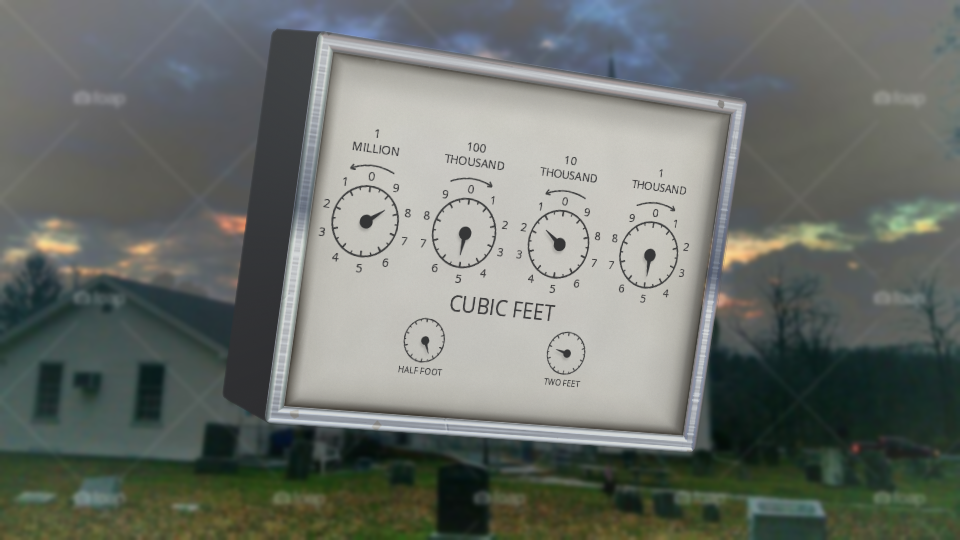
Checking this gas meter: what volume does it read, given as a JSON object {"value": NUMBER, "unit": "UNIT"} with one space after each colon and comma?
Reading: {"value": 851500, "unit": "ft³"}
